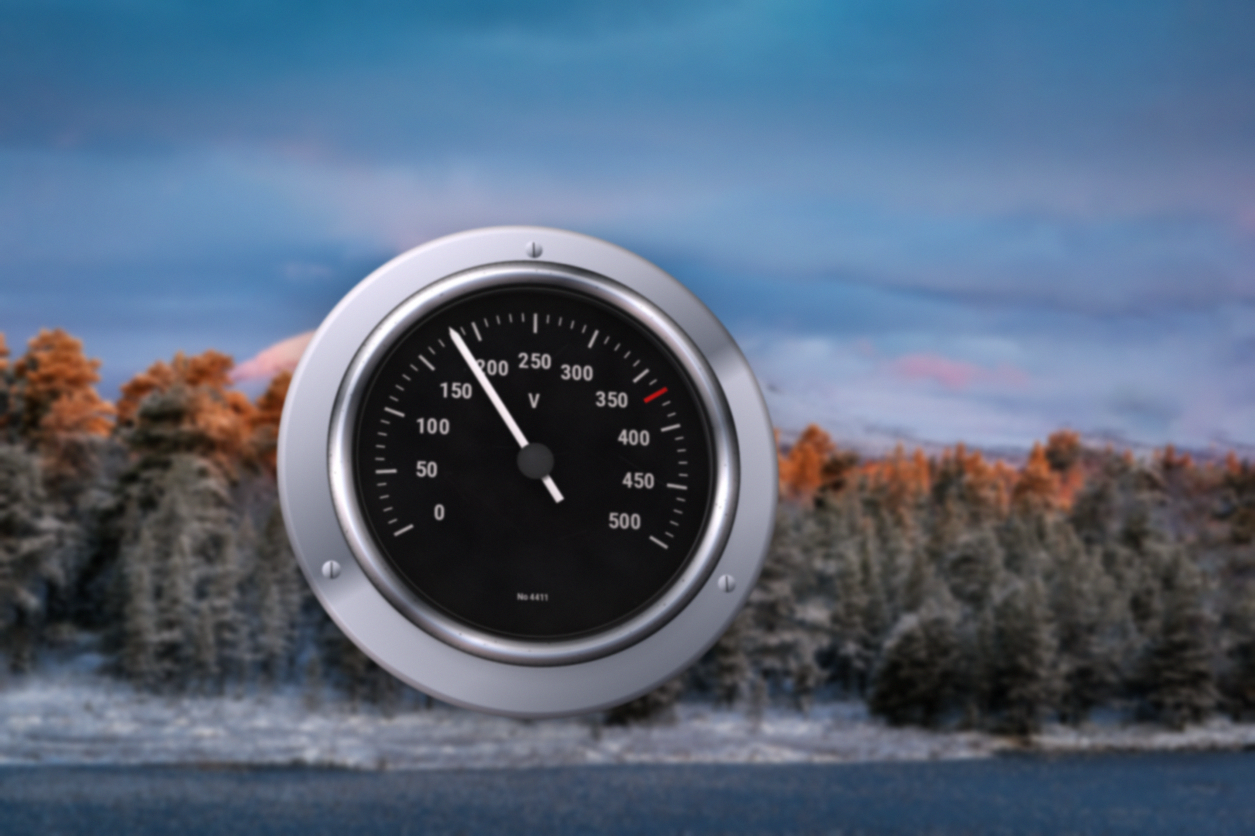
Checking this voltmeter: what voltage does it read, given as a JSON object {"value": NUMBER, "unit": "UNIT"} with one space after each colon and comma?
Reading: {"value": 180, "unit": "V"}
